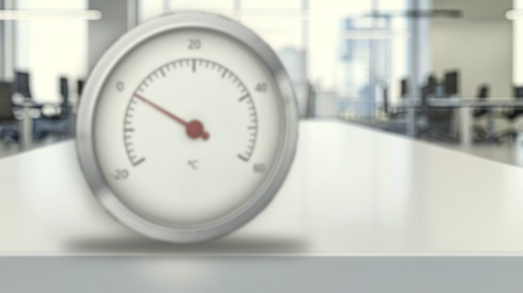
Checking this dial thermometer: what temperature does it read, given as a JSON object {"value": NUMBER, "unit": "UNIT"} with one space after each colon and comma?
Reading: {"value": 0, "unit": "°C"}
